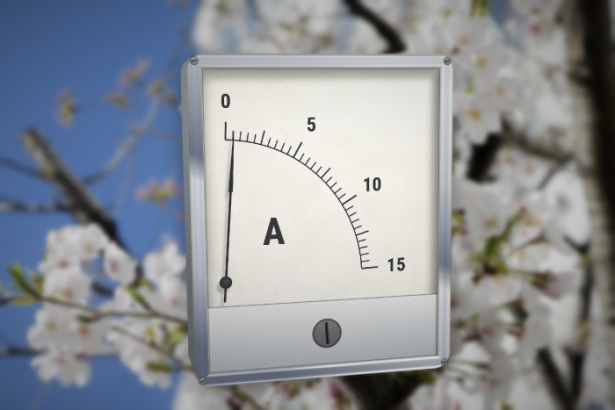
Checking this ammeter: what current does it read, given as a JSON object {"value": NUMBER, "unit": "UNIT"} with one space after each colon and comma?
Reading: {"value": 0.5, "unit": "A"}
